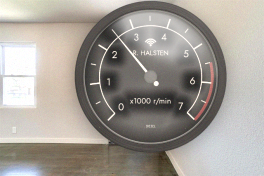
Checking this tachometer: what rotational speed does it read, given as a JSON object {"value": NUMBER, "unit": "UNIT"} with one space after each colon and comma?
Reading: {"value": 2500, "unit": "rpm"}
